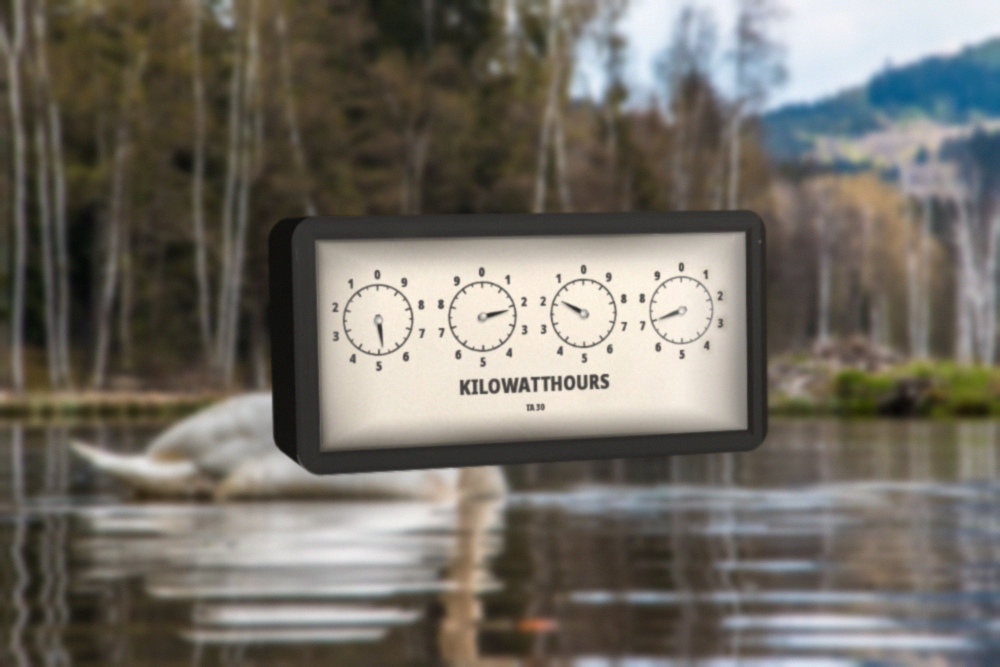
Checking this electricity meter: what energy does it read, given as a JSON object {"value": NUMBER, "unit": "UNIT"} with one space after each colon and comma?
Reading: {"value": 5217, "unit": "kWh"}
